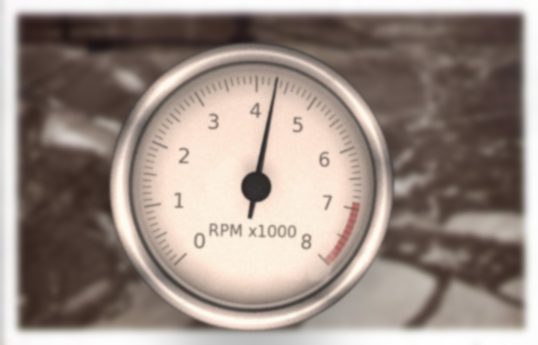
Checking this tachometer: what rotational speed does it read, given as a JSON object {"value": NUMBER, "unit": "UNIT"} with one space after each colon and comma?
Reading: {"value": 4300, "unit": "rpm"}
